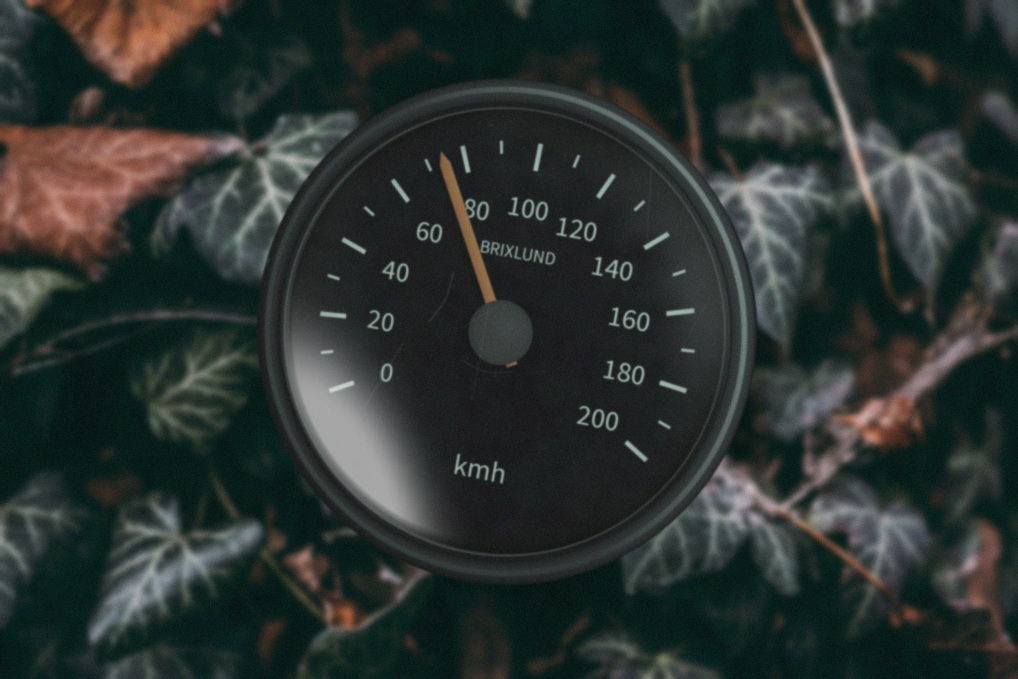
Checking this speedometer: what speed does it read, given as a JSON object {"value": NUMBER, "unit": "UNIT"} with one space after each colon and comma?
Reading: {"value": 75, "unit": "km/h"}
